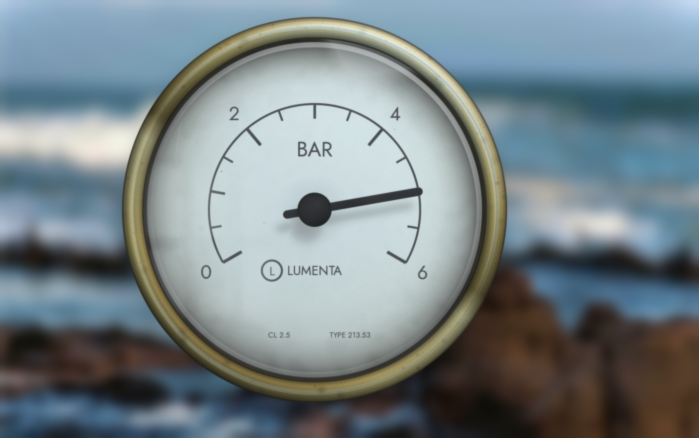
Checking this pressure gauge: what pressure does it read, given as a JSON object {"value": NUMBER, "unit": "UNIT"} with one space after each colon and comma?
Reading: {"value": 5, "unit": "bar"}
